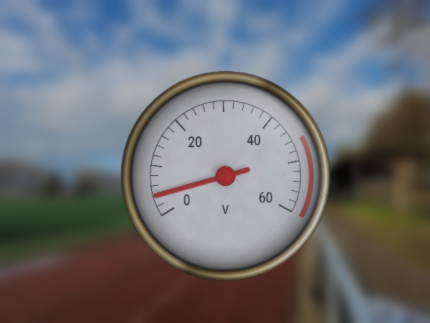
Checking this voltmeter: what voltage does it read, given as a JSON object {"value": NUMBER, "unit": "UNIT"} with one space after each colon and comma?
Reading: {"value": 4, "unit": "V"}
